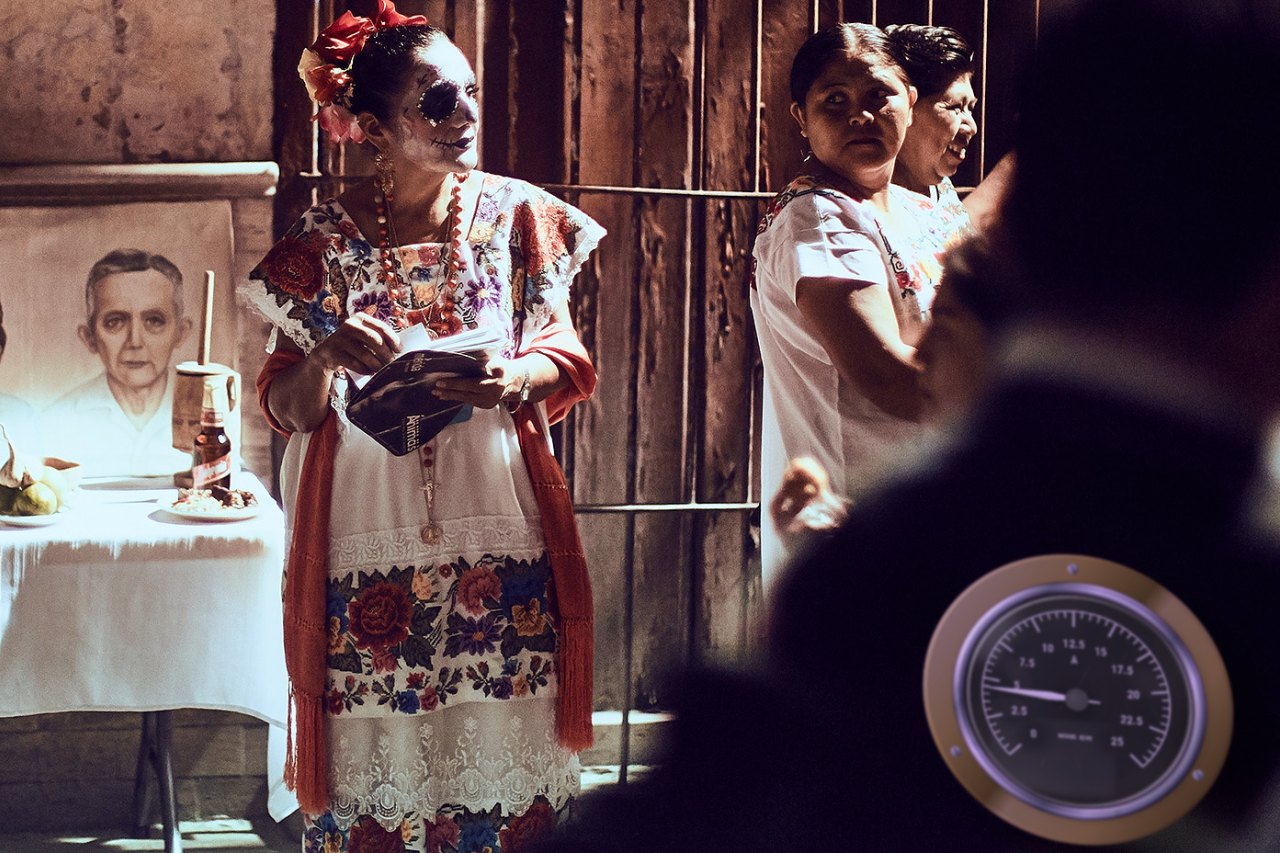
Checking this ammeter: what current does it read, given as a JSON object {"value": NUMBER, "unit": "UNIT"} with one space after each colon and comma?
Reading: {"value": 4.5, "unit": "A"}
